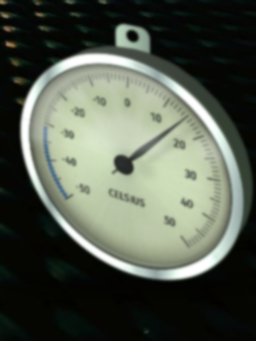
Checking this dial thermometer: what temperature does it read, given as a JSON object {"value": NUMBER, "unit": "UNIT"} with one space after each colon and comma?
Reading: {"value": 15, "unit": "°C"}
